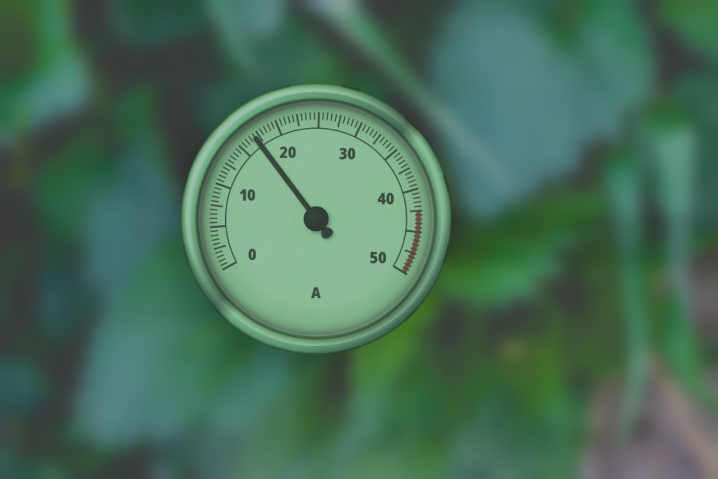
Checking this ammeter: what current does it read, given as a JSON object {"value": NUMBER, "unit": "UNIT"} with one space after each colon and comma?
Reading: {"value": 17, "unit": "A"}
